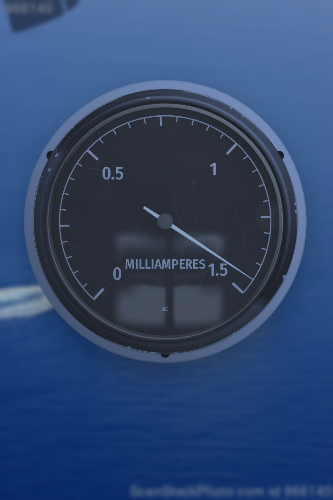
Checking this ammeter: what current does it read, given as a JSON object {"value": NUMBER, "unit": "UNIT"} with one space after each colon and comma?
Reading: {"value": 1.45, "unit": "mA"}
